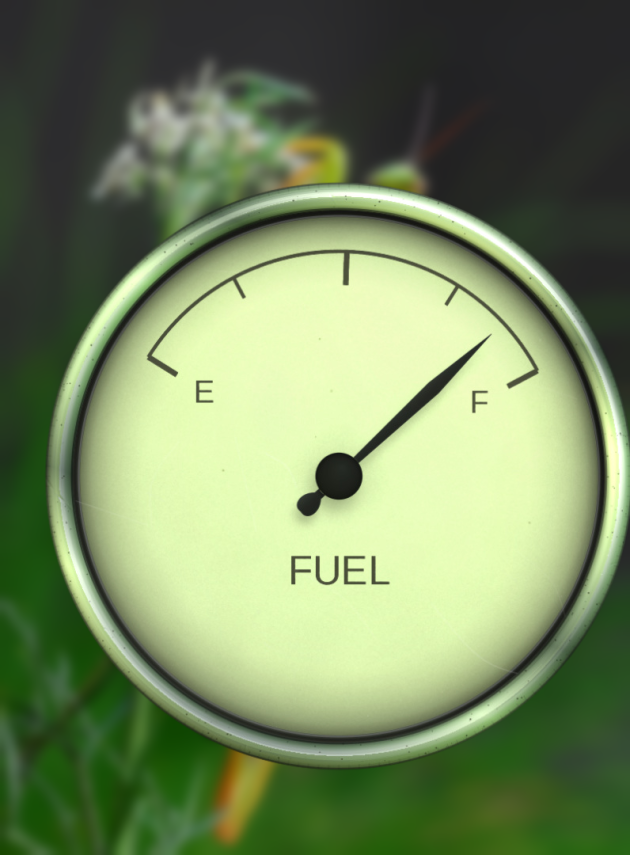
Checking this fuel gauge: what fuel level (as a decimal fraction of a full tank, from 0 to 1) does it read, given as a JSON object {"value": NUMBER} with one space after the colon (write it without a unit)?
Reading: {"value": 0.875}
